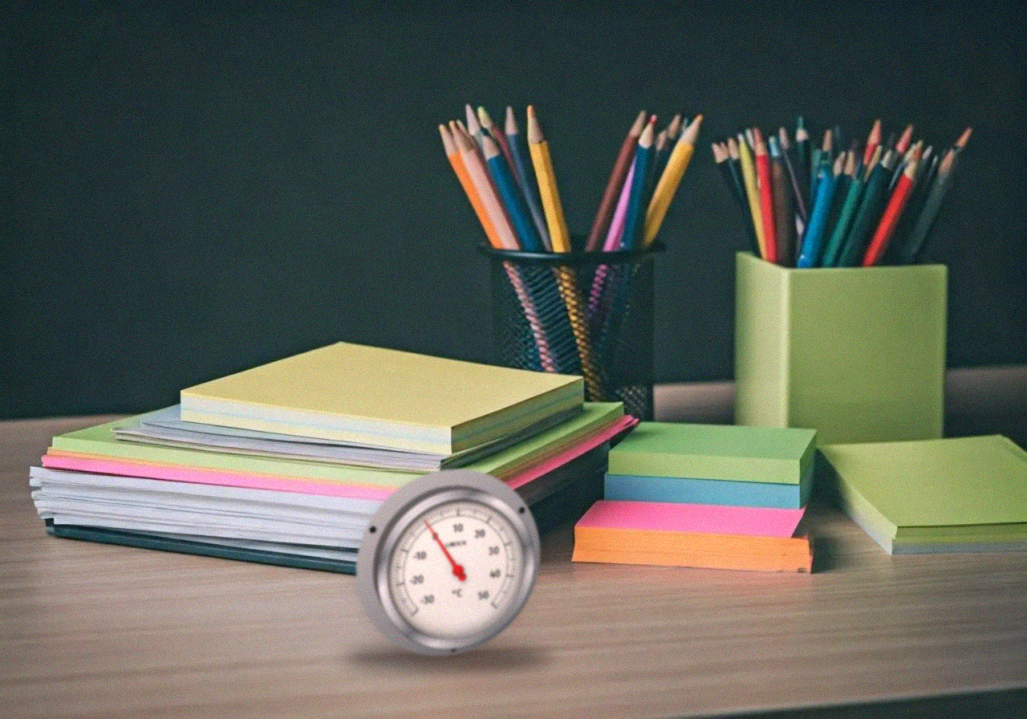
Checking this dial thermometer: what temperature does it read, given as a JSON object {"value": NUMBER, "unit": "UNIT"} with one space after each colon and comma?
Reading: {"value": 0, "unit": "°C"}
